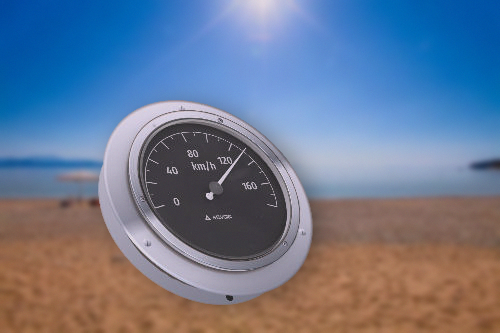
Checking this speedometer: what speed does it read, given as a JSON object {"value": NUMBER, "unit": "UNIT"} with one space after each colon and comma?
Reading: {"value": 130, "unit": "km/h"}
